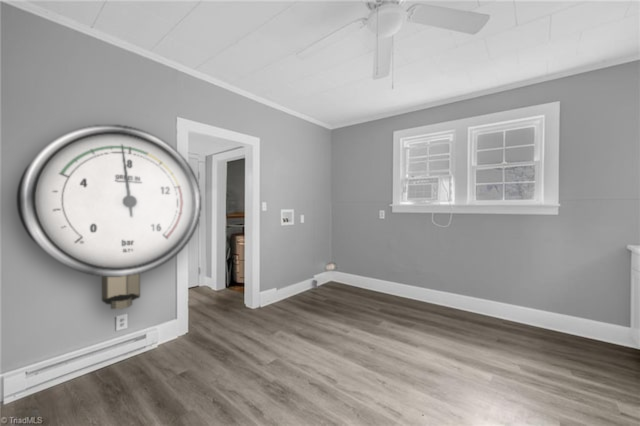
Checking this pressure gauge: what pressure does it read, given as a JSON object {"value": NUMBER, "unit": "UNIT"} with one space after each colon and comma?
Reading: {"value": 7.5, "unit": "bar"}
